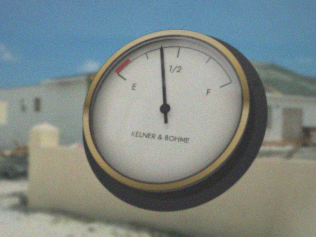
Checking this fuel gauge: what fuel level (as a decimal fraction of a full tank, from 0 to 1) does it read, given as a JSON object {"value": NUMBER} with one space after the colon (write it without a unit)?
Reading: {"value": 0.375}
